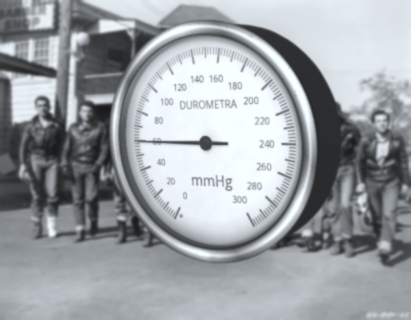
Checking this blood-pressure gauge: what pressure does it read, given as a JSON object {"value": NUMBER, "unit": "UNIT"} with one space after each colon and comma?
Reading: {"value": 60, "unit": "mmHg"}
